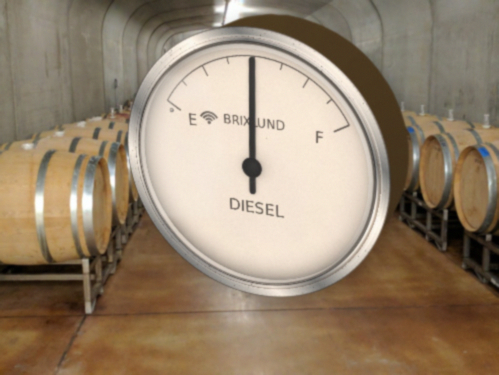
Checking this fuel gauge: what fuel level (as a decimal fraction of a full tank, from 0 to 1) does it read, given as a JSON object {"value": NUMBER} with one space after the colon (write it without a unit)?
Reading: {"value": 0.5}
